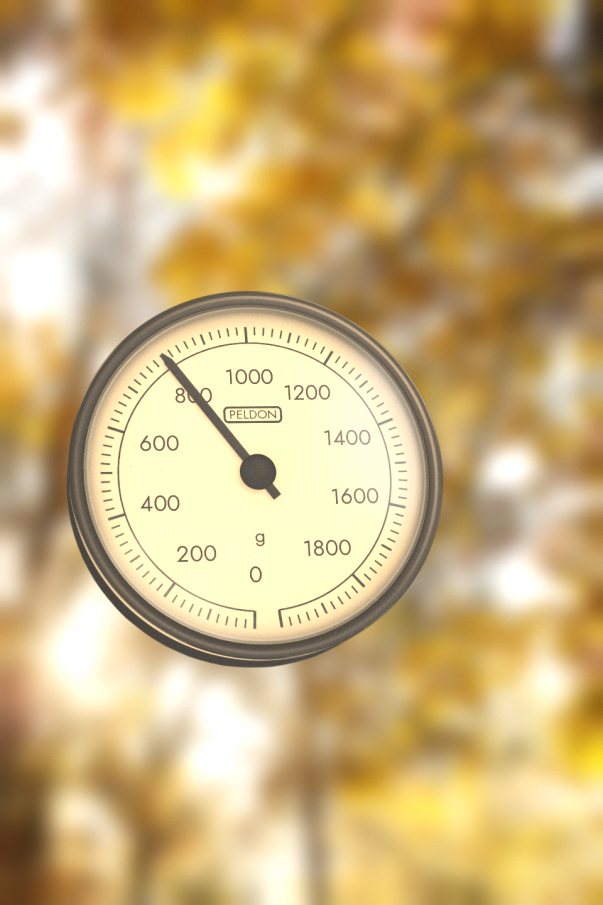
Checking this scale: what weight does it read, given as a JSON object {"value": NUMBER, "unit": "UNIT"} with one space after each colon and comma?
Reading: {"value": 800, "unit": "g"}
